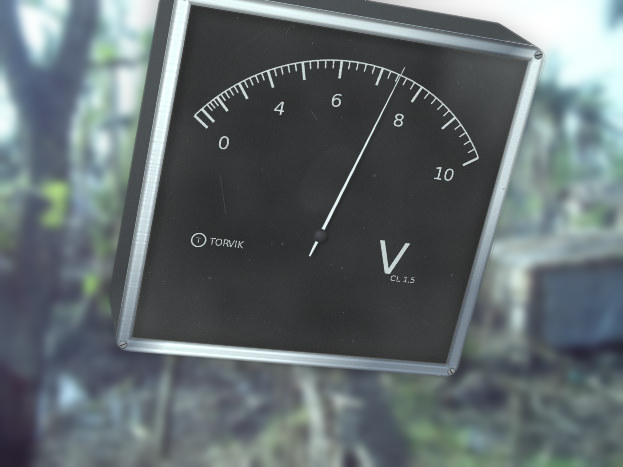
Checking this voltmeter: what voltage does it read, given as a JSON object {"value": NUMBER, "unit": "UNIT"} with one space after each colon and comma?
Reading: {"value": 7.4, "unit": "V"}
